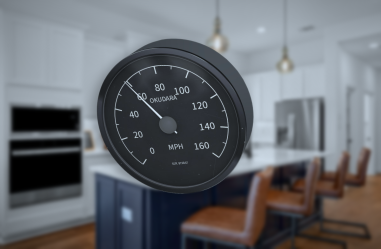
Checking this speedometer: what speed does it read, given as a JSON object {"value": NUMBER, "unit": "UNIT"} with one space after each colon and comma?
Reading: {"value": 60, "unit": "mph"}
